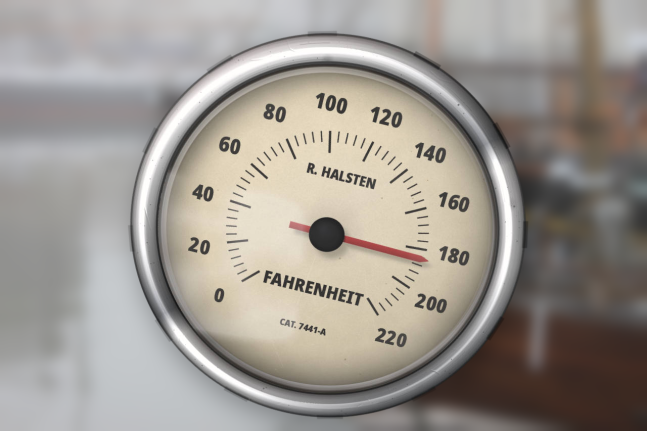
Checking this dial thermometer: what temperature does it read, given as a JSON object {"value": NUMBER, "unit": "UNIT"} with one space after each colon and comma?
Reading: {"value": 184, "unit": "°F"}
